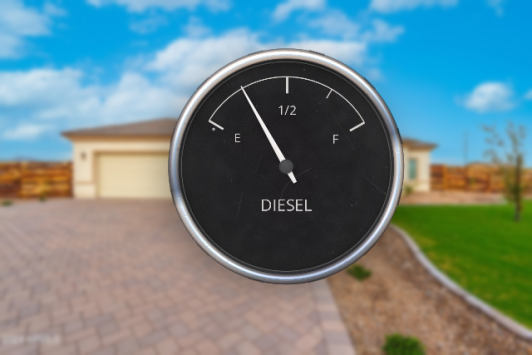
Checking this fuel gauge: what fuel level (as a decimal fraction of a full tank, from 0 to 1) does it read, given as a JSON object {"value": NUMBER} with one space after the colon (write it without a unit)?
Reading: {"value": 0.25}
